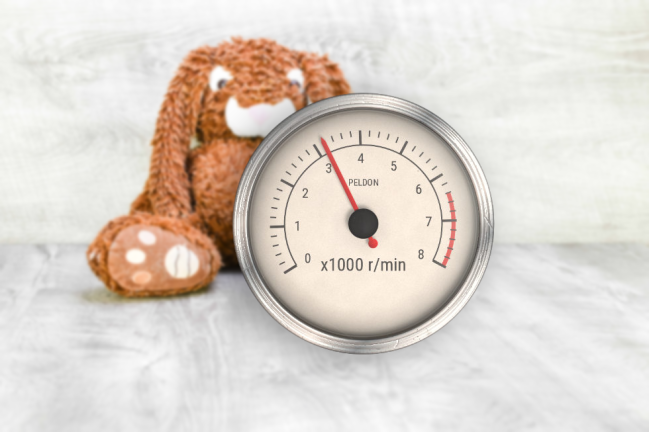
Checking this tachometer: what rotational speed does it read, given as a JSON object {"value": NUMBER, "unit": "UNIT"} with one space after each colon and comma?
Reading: {"value": 3200, "unit": "rpm"}
